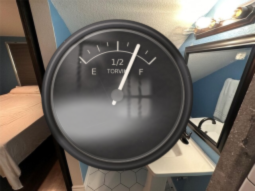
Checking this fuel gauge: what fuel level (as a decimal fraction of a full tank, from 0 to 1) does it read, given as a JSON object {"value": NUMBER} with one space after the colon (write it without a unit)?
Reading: {"value": 0.75}
